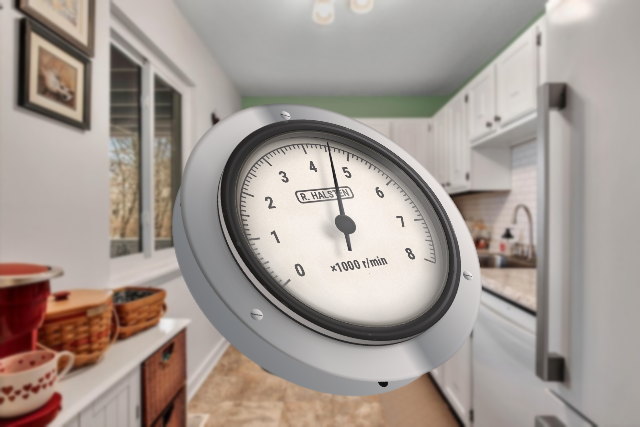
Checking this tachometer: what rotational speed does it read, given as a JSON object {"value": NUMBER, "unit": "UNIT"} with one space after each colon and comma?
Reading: {"value": 4500, "unit": "rpm"}
